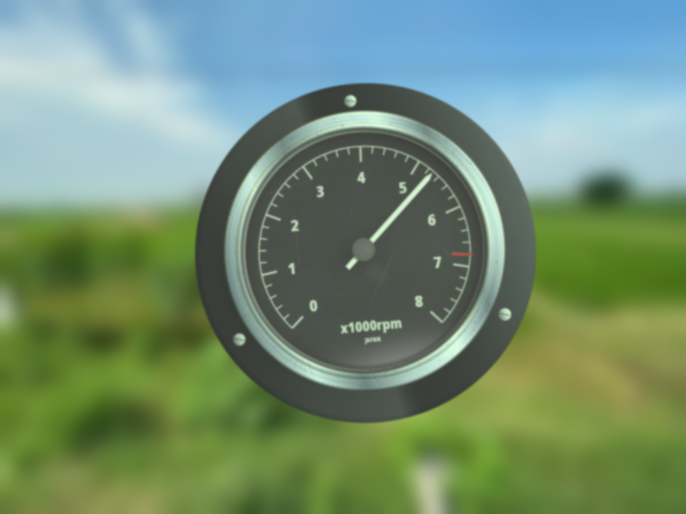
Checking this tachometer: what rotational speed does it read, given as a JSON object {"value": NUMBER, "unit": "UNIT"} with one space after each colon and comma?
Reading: {"value": 5300, "unit": "rpm"}
